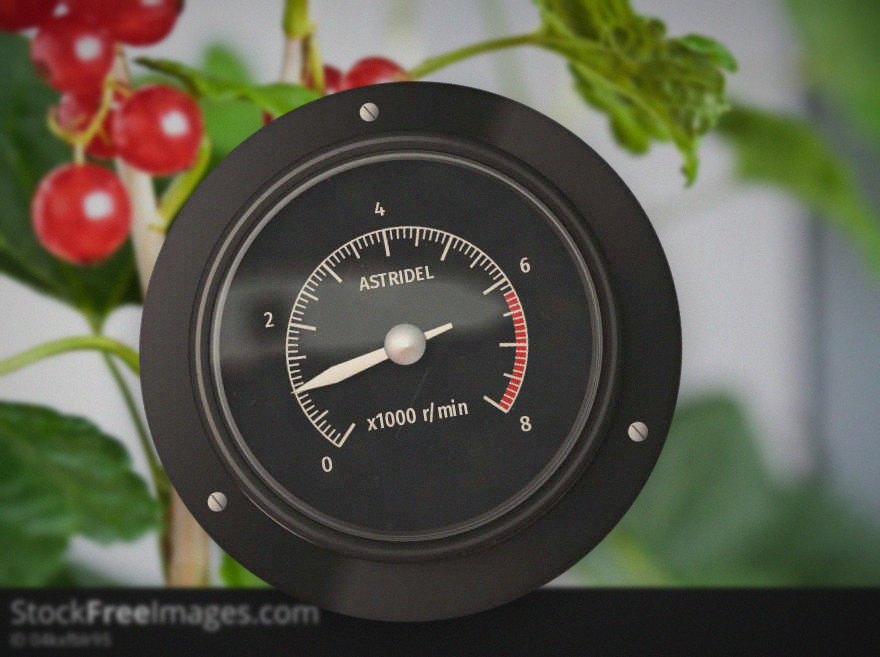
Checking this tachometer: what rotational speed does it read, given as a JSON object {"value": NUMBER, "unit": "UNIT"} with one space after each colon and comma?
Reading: {"value": 1000, "unit": "rpm"}
